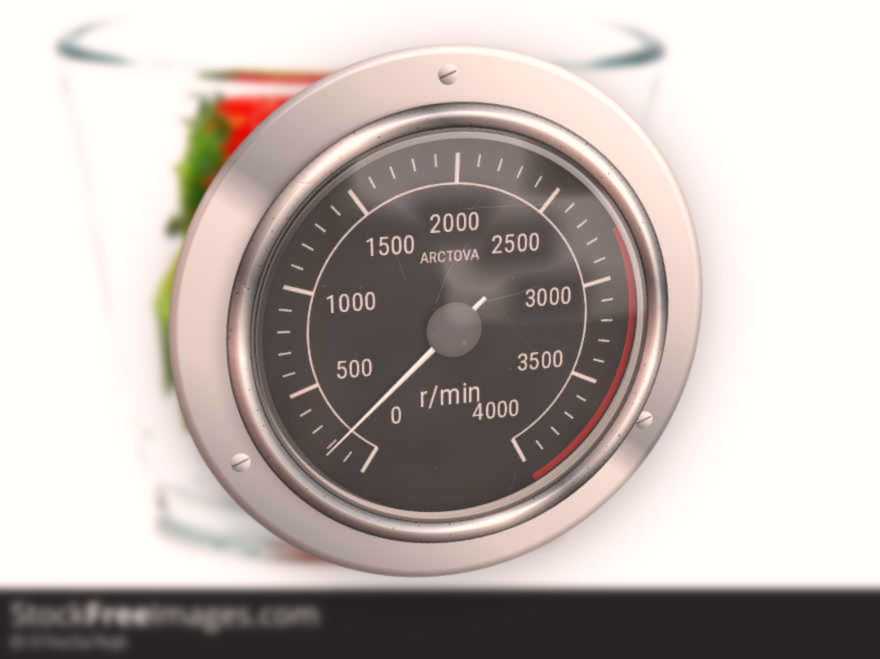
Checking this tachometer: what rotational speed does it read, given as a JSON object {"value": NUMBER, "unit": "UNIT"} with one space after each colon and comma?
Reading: {"value": 200, "unit": "rpm"}
